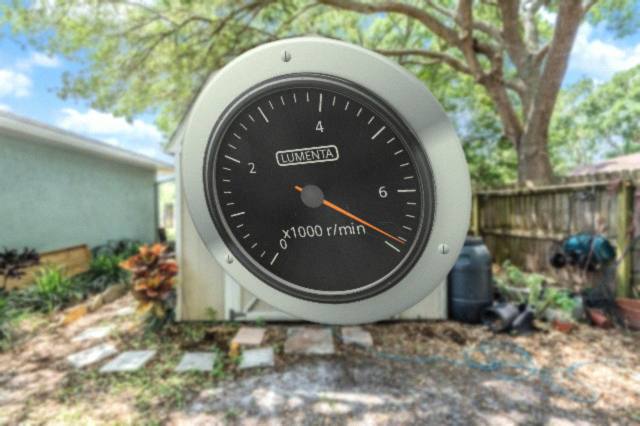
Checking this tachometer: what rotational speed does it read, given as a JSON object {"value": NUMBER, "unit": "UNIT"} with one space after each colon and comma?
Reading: {"value": 6800, "unit": "rpm"}
